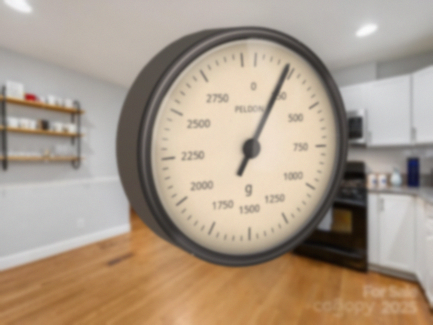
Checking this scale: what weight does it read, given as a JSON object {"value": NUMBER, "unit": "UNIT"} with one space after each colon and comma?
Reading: {"value": 200, "unit": "g"}
